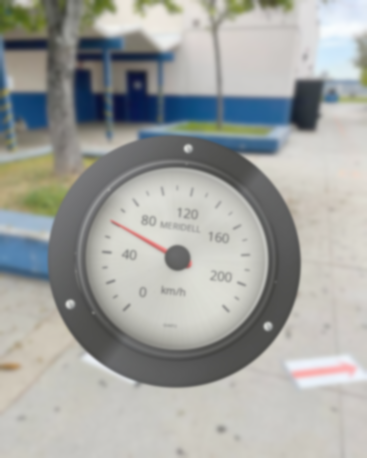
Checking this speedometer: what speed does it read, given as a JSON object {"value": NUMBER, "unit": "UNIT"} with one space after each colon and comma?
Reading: {"value": 60, "unit": "km/h"}
